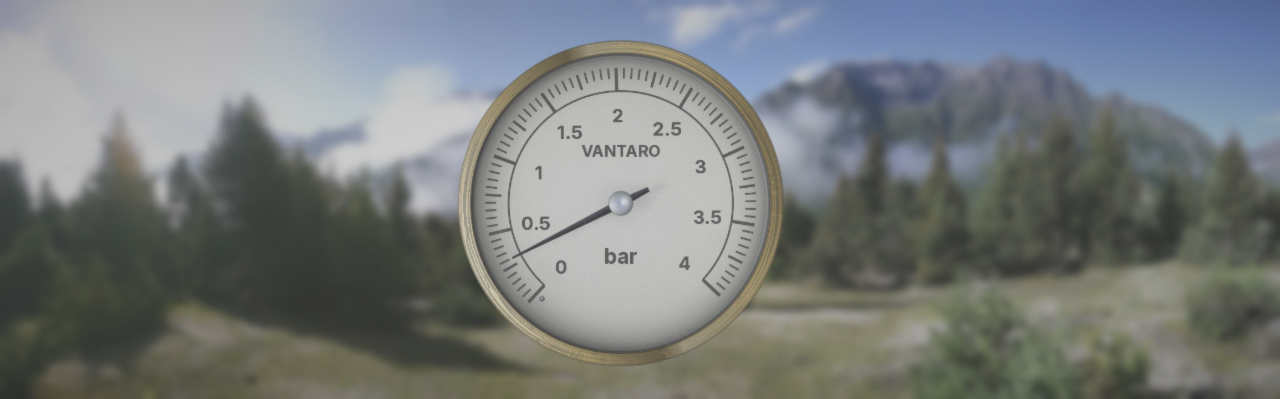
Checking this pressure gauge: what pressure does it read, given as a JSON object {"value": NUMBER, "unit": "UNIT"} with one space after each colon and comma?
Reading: {"value": 0.3, "unit": "bar"}
